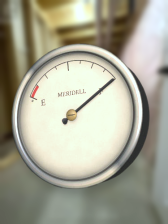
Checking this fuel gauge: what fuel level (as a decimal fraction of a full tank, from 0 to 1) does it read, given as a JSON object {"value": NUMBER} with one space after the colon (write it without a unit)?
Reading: {"value": 1}
